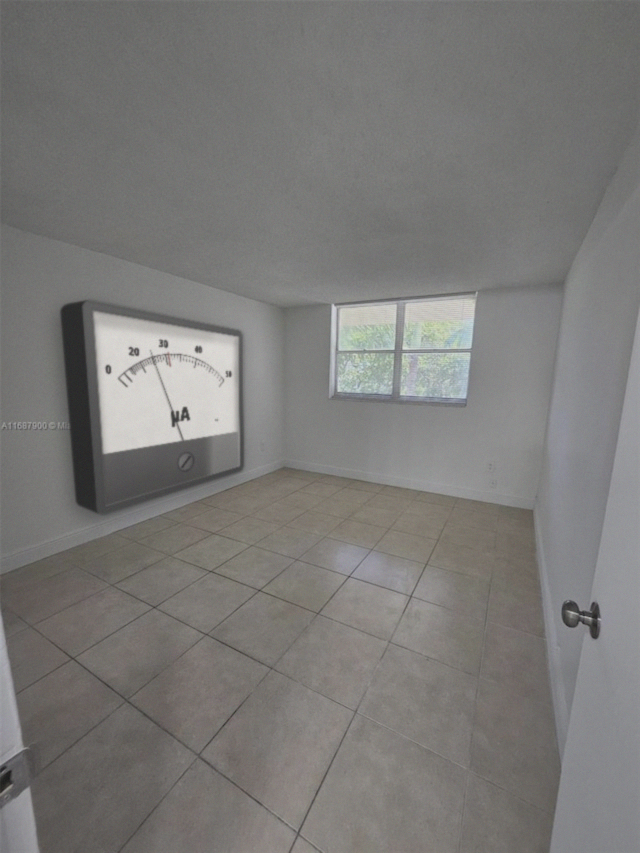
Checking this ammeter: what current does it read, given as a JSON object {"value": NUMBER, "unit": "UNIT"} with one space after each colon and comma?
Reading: {"value": 25, "unit": "µA"}
